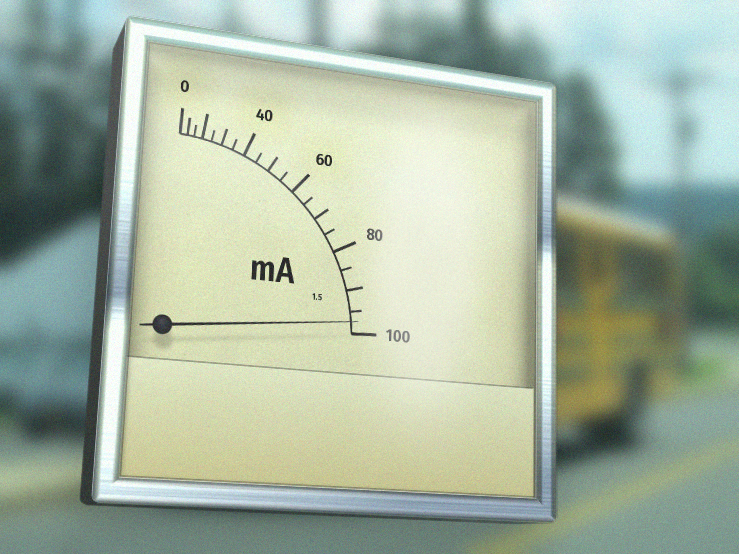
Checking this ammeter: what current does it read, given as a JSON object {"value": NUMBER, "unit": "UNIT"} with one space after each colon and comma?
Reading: {"value": 97.5, "unit": "mA"}
